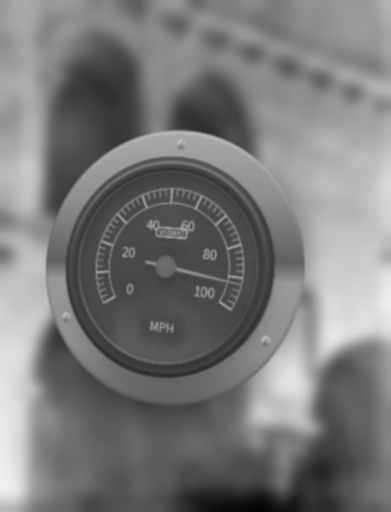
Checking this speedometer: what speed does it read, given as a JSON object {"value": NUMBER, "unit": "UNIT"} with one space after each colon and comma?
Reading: {"value": 92, "unit": "mph"}
